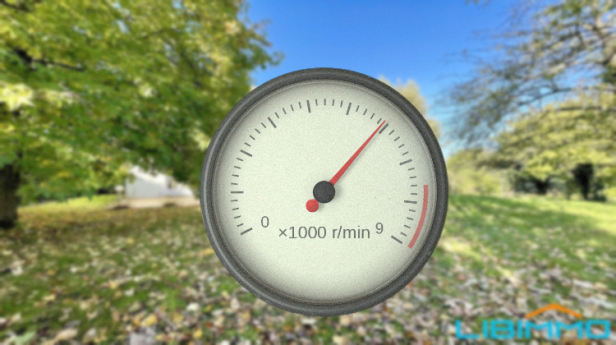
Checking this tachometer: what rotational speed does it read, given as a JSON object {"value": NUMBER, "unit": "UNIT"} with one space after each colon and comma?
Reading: {"value": 5900, "unit": "rpm"}
